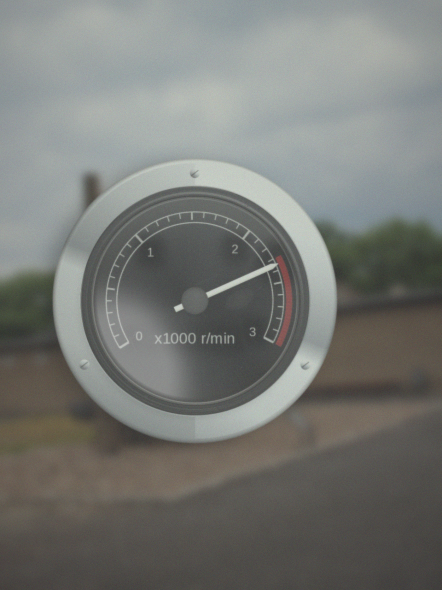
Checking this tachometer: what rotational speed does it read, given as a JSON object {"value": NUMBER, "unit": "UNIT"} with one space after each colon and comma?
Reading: {"value": 2350, "unit": "rpm"}
